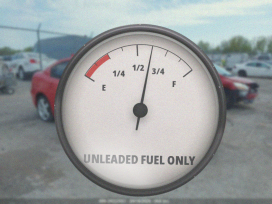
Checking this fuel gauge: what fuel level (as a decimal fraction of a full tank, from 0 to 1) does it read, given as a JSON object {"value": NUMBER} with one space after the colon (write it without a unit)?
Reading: {"value": 0.625}
